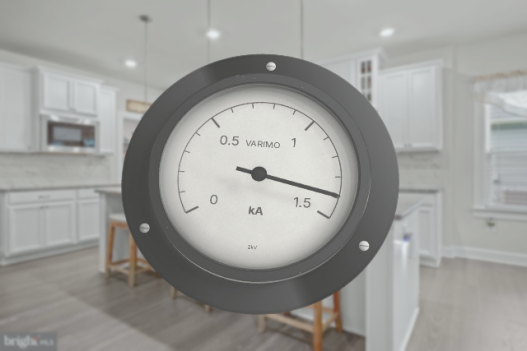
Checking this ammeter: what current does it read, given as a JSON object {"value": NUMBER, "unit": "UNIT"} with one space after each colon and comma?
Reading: {"value": 1.4, "unit": "kA"}
